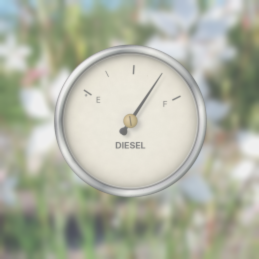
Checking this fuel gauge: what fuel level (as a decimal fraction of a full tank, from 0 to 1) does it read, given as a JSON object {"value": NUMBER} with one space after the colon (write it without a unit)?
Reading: {"value": 0.75}
